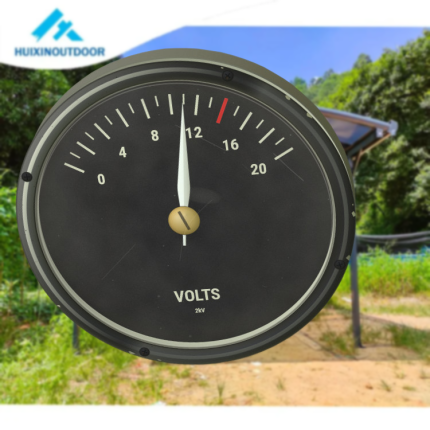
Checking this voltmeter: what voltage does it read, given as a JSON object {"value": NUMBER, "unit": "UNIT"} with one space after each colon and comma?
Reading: {"value": 11, "unit": "V"}
